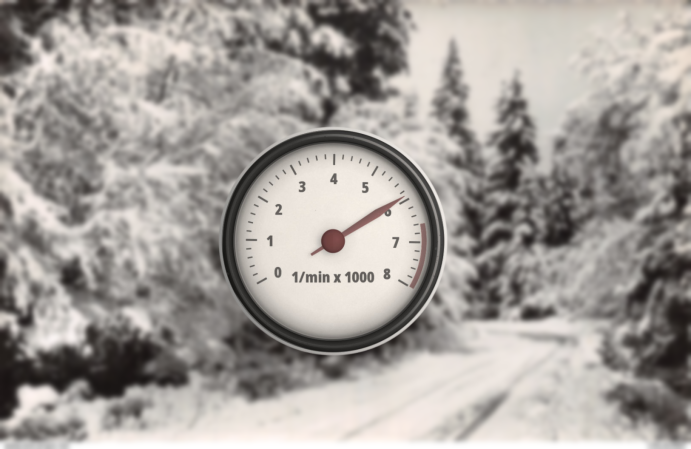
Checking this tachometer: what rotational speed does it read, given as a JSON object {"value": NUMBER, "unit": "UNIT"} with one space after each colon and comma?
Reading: {"value": 5900, "unit": "rpm"}
